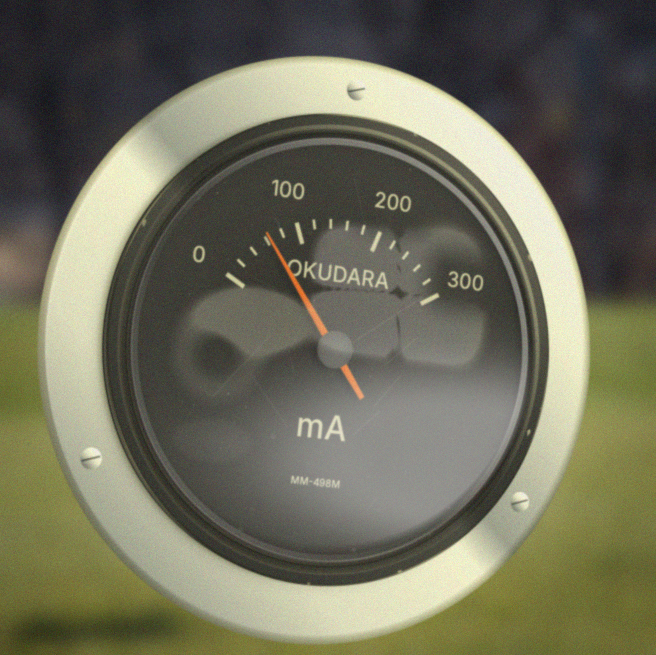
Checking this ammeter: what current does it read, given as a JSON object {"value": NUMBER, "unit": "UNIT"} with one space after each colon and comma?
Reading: {"value": 60, "unit": "mA"}
